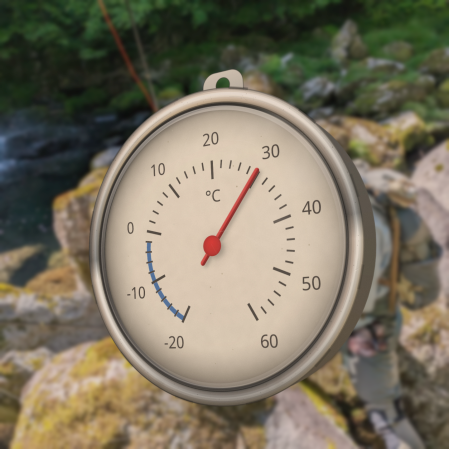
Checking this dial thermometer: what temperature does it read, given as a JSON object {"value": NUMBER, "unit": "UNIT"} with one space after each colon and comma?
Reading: {"value": 30, "unit": "°C"}
